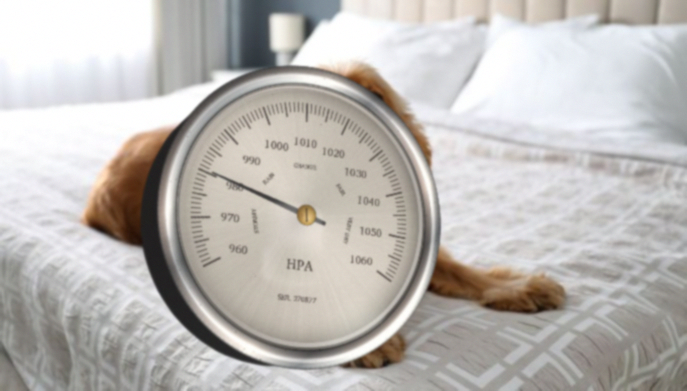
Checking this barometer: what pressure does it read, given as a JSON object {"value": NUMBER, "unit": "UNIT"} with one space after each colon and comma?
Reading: {"value": 980, "unit": "hPa"}
